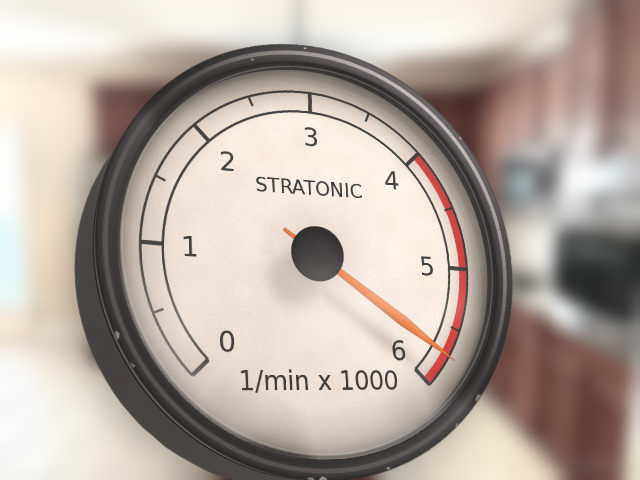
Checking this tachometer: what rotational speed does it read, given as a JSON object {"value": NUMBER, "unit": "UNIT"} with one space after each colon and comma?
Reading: {"value": 5750, "unit": "rpm"}
